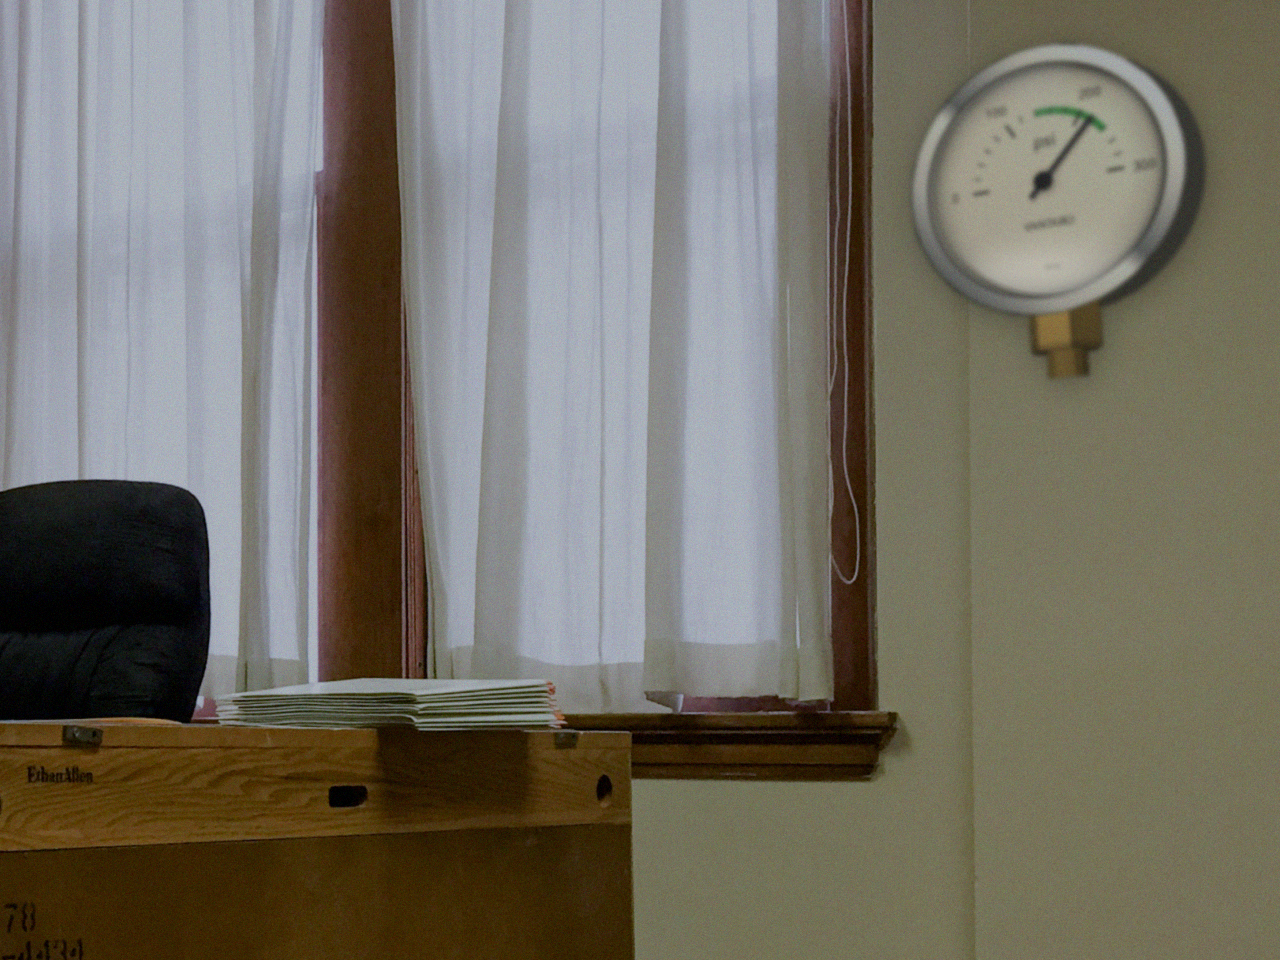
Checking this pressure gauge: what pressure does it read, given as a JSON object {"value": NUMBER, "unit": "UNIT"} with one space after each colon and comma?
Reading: {"value": 220, "unit": "psi"}
